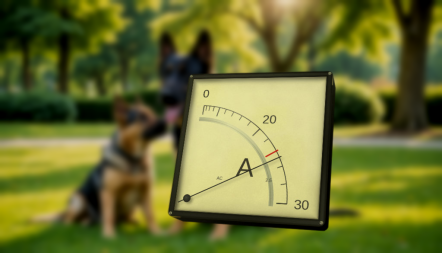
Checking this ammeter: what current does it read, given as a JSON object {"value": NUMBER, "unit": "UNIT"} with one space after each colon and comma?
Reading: {"value": 25, "unit": "A"}
